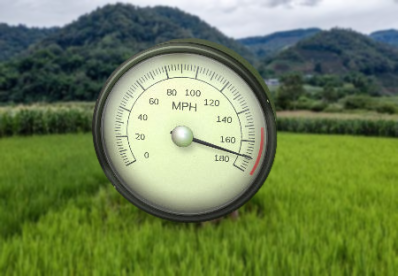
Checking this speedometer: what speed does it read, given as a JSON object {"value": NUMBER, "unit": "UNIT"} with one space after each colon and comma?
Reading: {"value": 170, "unit": "mph"}
